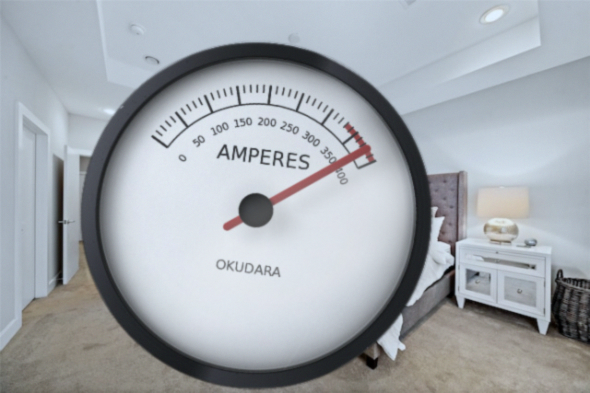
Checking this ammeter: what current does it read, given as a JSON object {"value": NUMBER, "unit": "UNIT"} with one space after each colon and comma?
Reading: {"value": 380, "unit": "A"}
